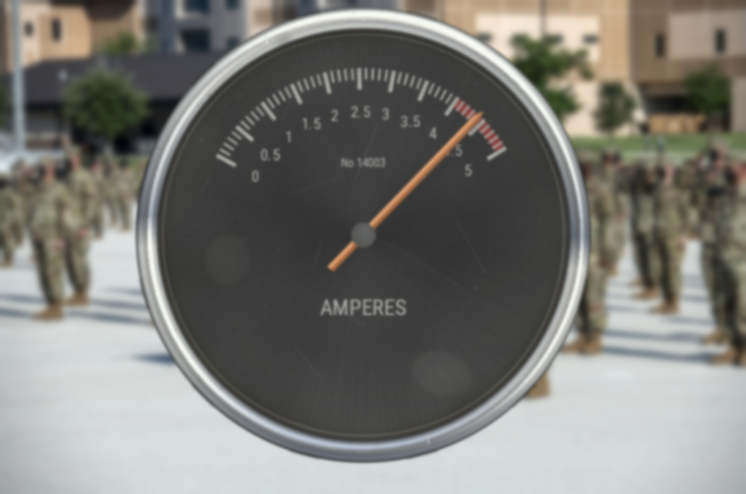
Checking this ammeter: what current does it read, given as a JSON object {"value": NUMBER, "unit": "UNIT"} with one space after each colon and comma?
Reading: {"value": 4.4, "unit": "A"}
